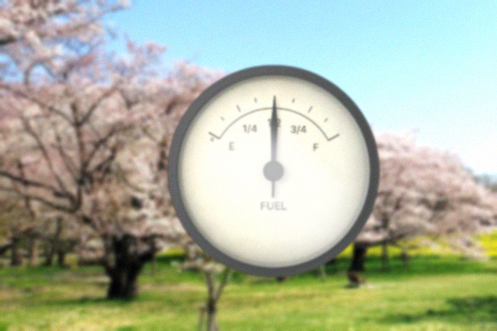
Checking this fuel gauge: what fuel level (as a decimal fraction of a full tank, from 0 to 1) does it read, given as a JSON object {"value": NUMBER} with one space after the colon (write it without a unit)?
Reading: {"value": 0.5}
